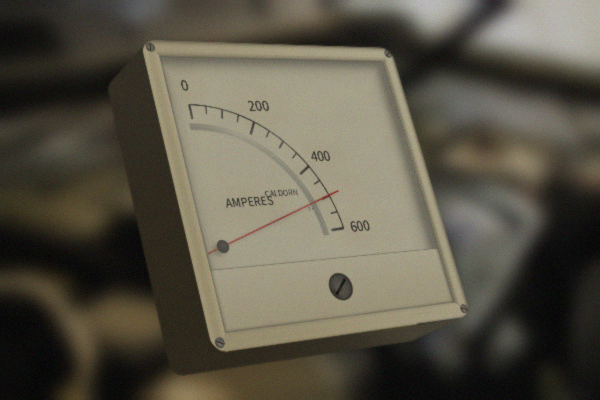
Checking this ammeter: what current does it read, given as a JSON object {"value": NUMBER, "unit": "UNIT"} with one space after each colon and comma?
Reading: {"value": 500, "unit": "A"}
